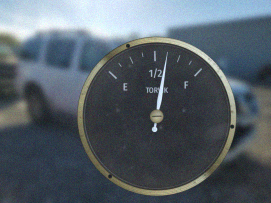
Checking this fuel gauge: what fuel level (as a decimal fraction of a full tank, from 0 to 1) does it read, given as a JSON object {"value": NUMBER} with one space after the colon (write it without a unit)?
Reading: {"value": 0.625}
